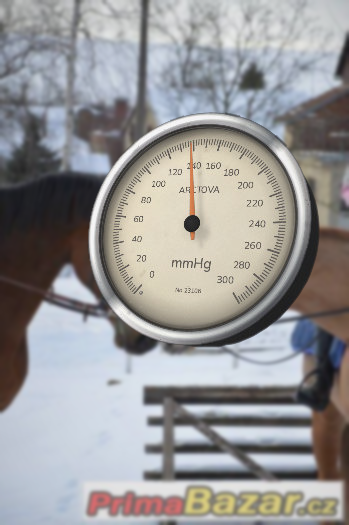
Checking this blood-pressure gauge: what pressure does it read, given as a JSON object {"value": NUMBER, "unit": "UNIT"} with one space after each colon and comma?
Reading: {"value": 140, "unit": "mmHg"}
